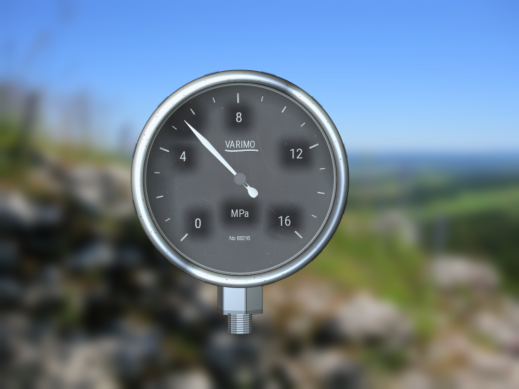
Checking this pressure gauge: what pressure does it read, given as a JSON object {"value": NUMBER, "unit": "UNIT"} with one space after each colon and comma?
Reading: {"value": 5.5, "unit": "MPa"}
